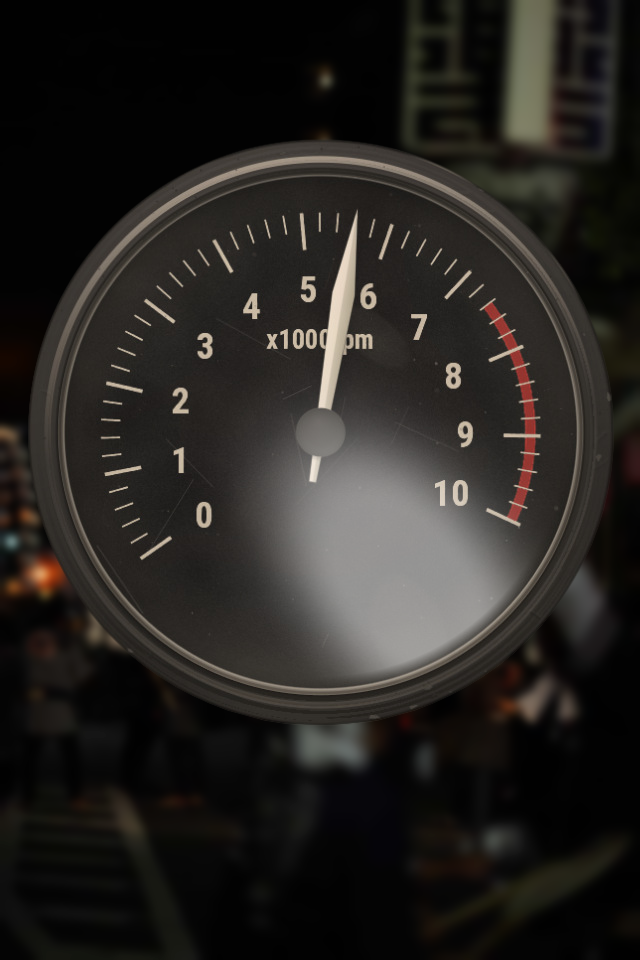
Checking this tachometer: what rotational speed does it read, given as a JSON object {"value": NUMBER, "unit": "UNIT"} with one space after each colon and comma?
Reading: {"value": 5600, "unit": "rpm"}
